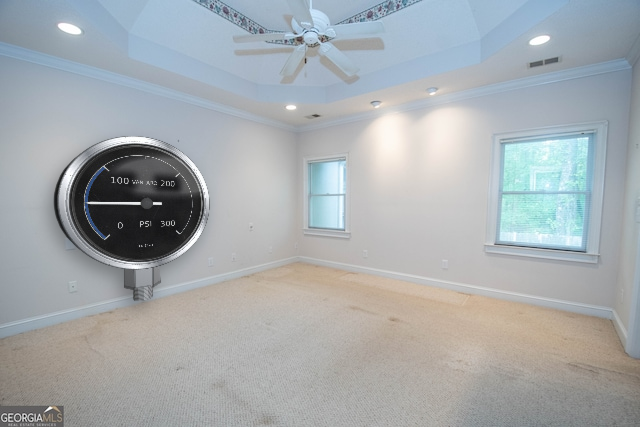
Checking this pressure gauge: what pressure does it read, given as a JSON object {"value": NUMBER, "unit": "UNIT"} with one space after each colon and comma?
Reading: {"value": 50, "unit": "psi"}
